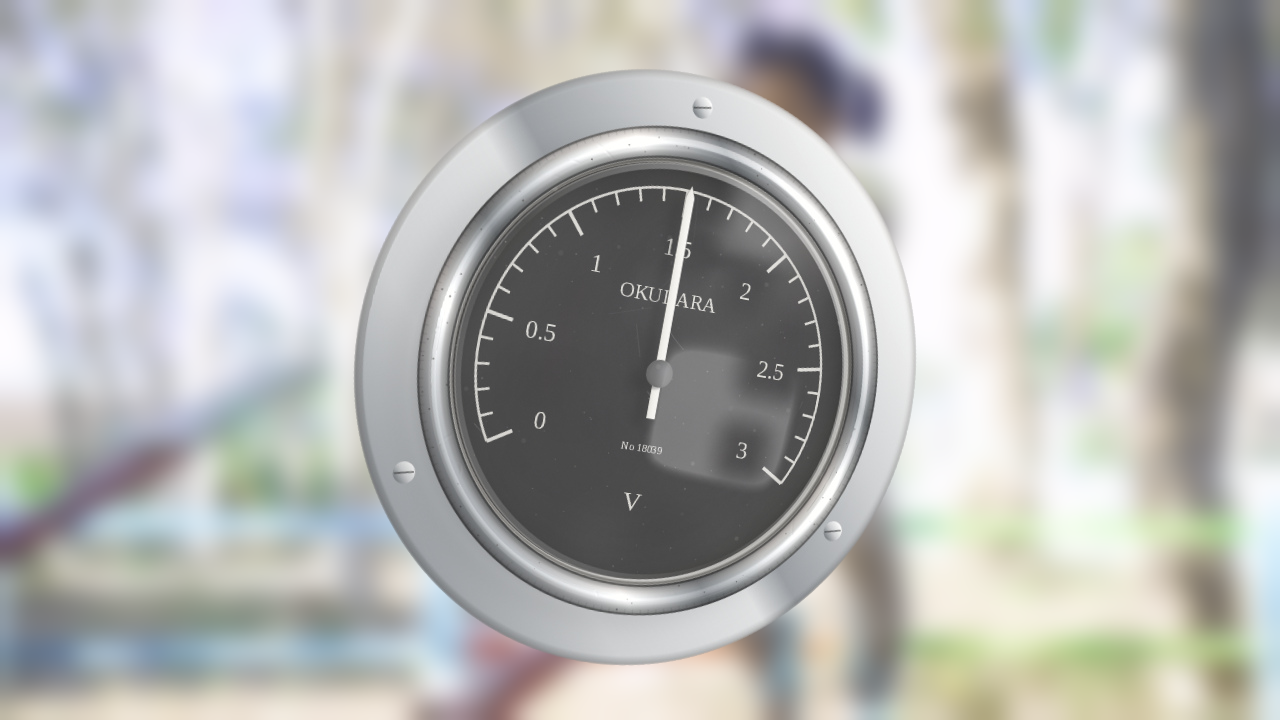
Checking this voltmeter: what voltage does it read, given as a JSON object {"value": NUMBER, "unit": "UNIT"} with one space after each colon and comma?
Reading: {"value": 1.5, "unit": "V"}
